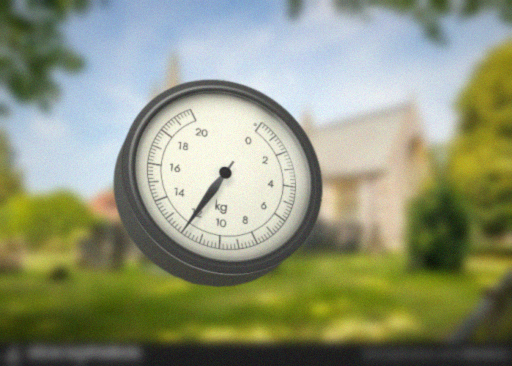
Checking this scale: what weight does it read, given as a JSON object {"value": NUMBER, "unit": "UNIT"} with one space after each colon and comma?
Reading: {"value": 12, "unit": "kg"}
